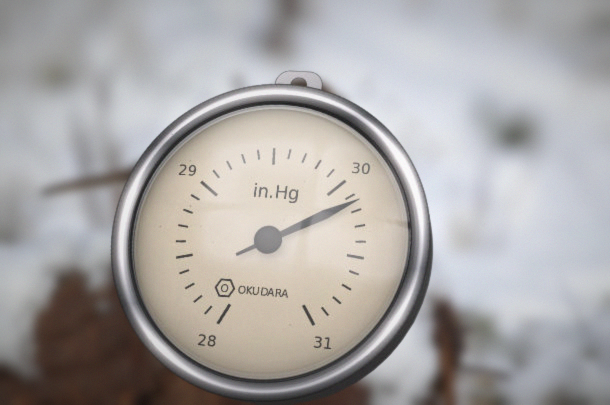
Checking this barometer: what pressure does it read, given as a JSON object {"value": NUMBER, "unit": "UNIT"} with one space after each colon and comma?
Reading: {"value": 30.15, "unit": "inHg"}
